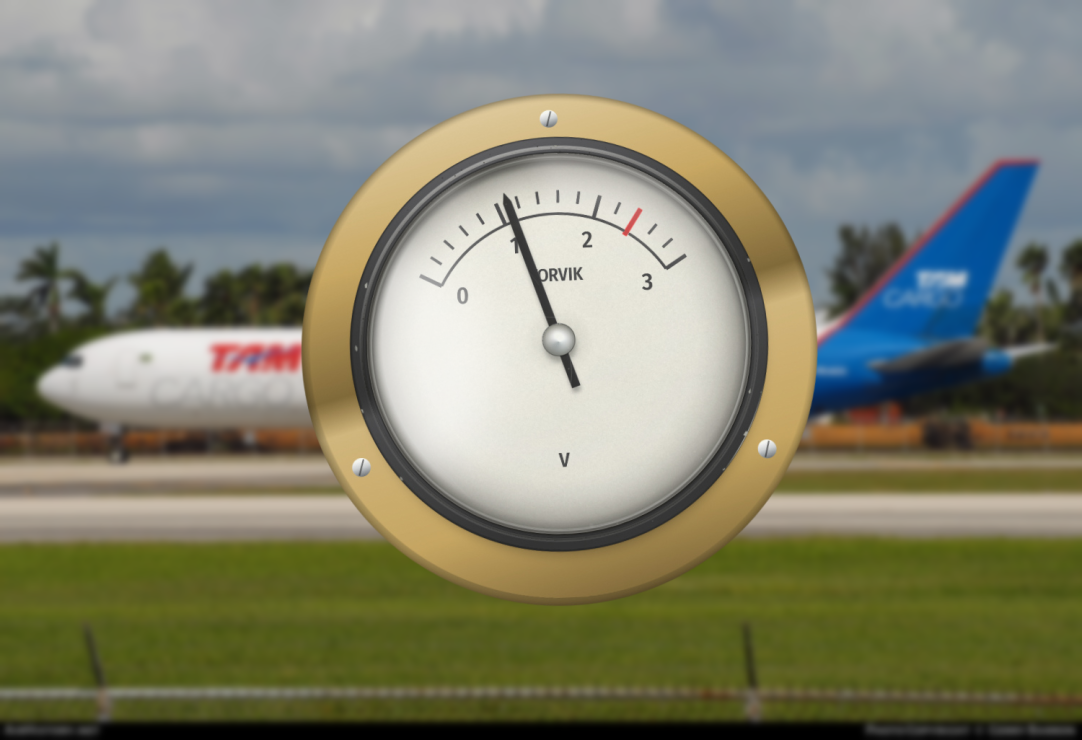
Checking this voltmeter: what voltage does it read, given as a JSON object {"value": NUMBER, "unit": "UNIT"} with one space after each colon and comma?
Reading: {"value": 1.1, "unit": "V"}
